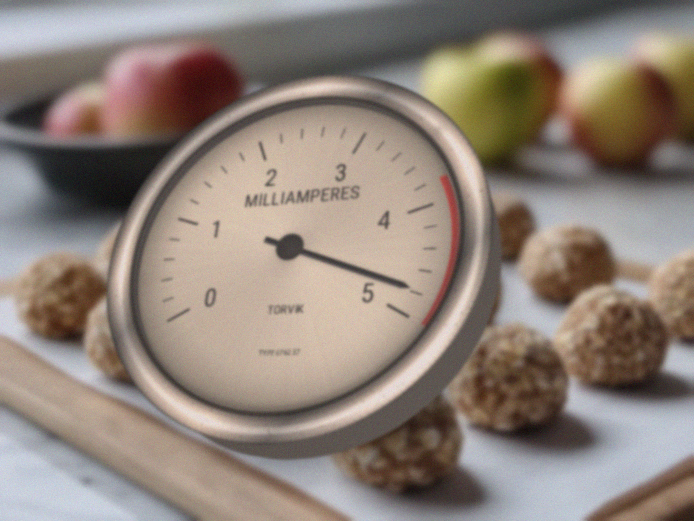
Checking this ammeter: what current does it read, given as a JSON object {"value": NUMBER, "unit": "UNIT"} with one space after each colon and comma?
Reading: {"value": 4.8, "unit": "mA"}
